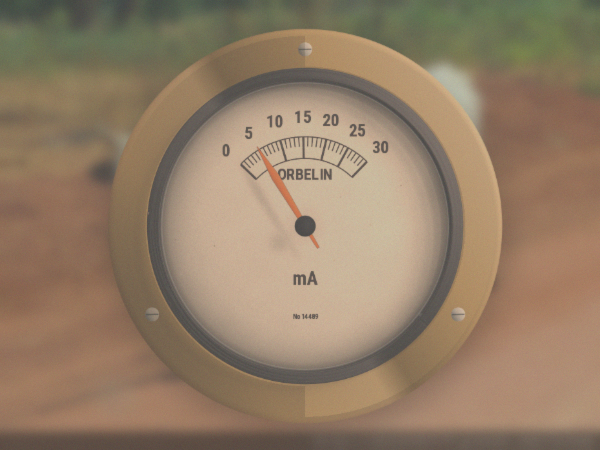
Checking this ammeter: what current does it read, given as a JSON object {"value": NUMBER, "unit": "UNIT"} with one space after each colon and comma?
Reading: {"value": 5, "unit": "mA"}
